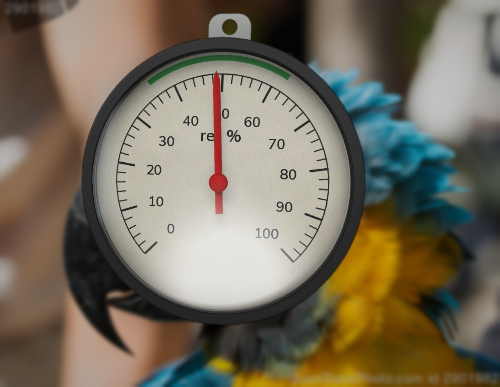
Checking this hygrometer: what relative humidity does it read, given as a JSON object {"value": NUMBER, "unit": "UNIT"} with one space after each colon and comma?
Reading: {"value": 49, "unit": "%"}
